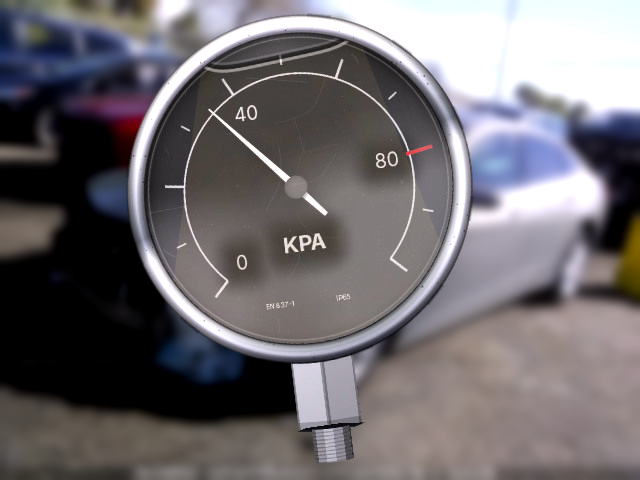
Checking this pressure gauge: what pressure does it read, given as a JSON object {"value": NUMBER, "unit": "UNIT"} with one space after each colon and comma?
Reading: {"value": 35, "unit": "kPa"}
